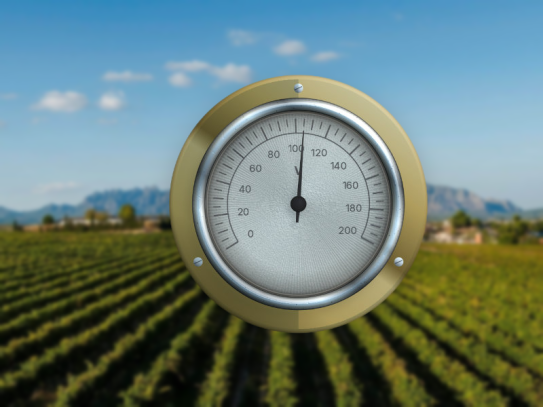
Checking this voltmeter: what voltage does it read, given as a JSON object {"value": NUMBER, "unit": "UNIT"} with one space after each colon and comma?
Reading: {"value": 105, "unit": "V"}
